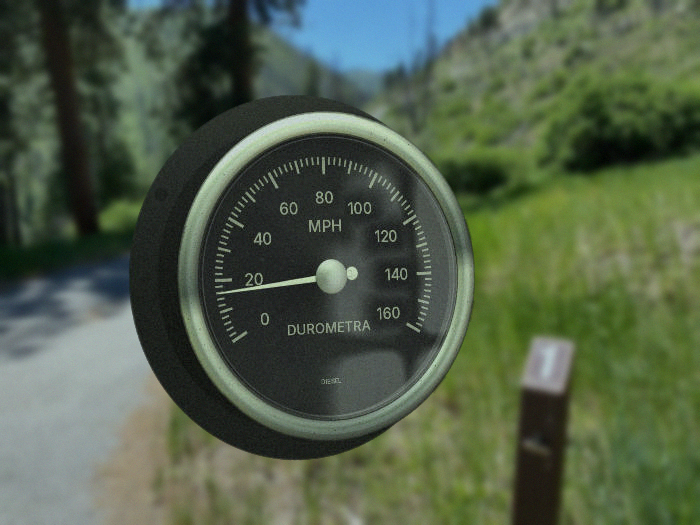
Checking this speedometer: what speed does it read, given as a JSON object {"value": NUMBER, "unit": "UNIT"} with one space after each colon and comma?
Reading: {"value": 16, "unit": "mph"}
